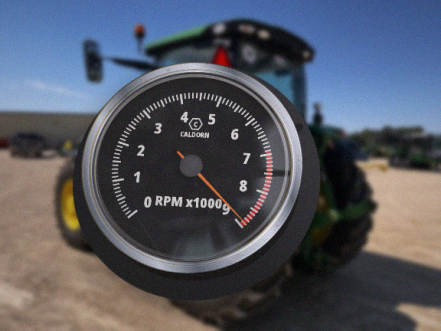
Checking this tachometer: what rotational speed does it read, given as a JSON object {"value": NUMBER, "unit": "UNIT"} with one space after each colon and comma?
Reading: {"value": 8900, "unit": "rpm"}
